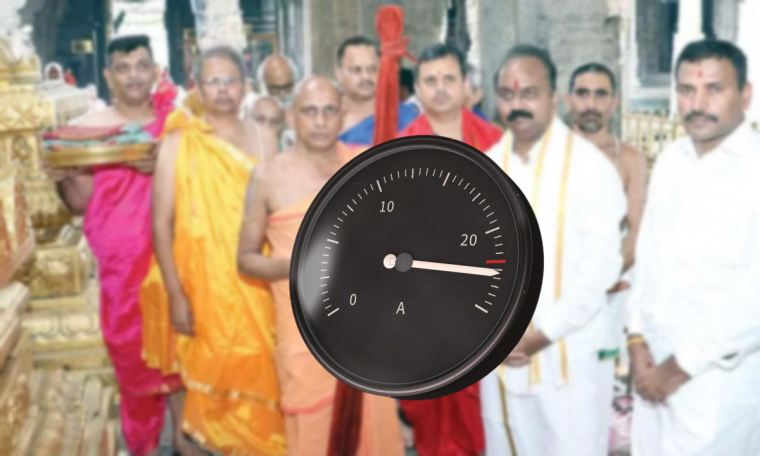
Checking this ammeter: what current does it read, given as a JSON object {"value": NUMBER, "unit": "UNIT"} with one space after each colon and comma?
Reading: {"value": 22.75, "unit": "A"}
